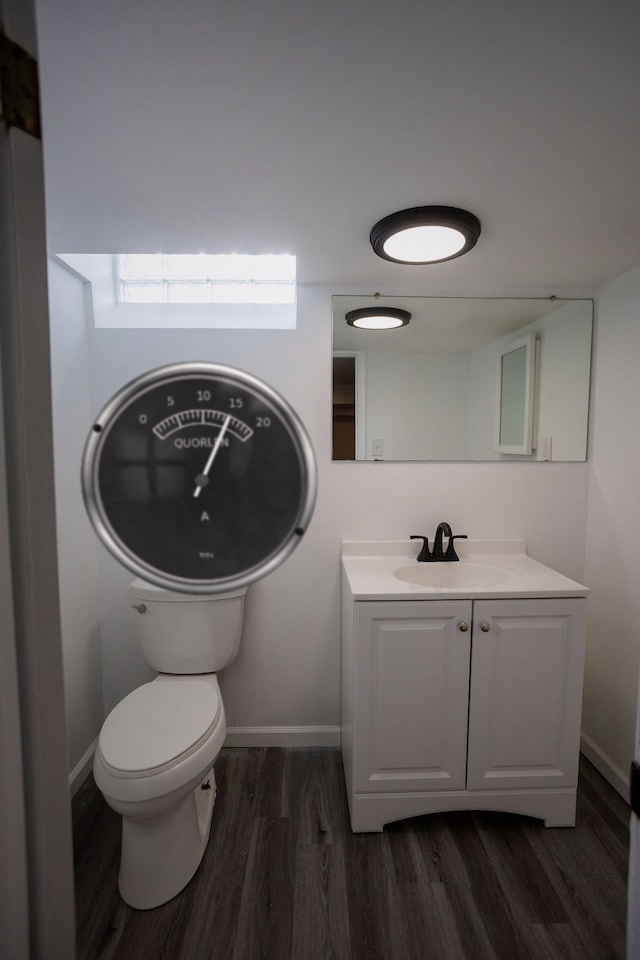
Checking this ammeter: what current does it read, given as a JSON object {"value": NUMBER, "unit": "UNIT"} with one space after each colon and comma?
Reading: {"value": 15, "unit": "A"}
